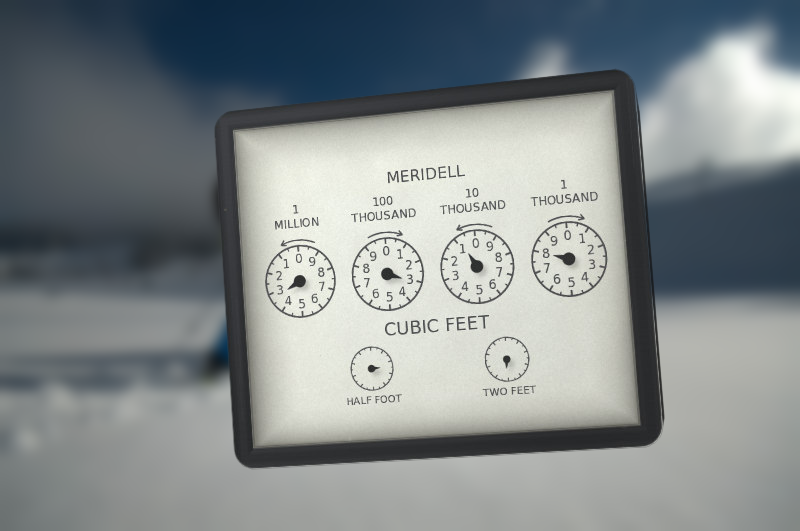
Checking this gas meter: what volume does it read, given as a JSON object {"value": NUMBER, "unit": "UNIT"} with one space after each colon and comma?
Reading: {"value": 330800, "unit": "ft³"}
